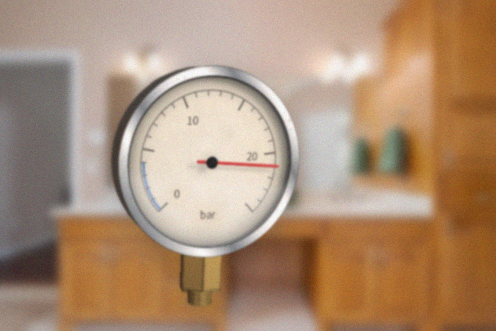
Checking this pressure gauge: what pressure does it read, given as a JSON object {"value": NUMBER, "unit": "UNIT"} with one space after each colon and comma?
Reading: {"value": 21, "unit": "bar"}
